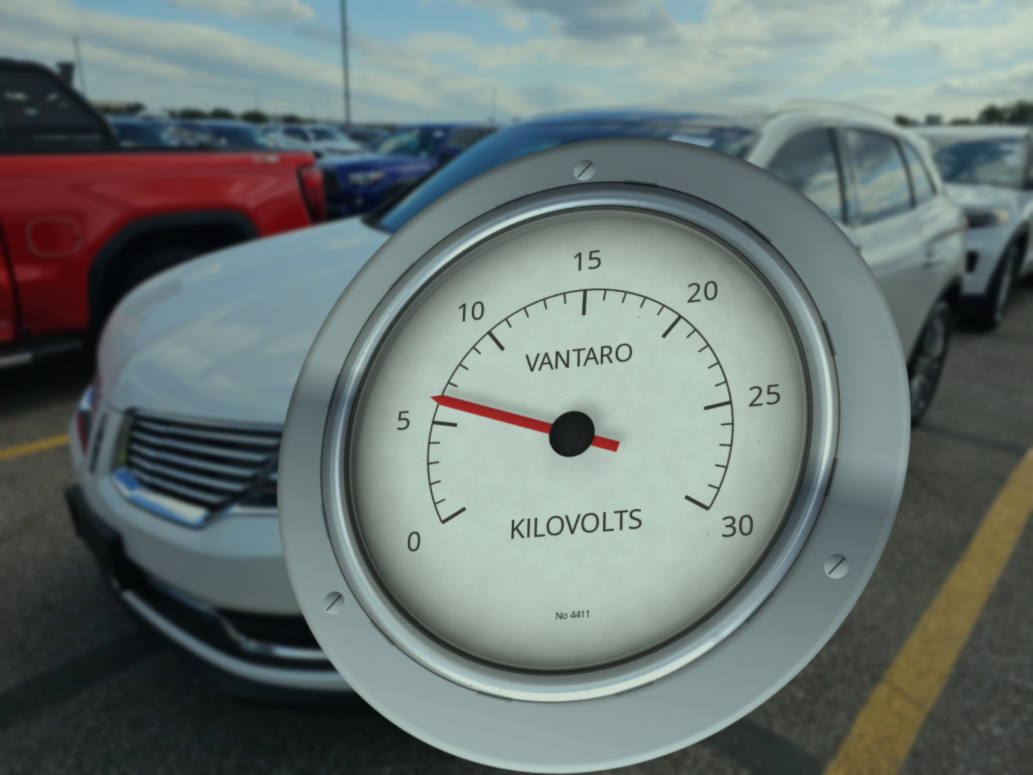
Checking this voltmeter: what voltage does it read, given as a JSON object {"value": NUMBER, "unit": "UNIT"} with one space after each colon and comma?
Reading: {"value": 6, "unit": "kV"}
